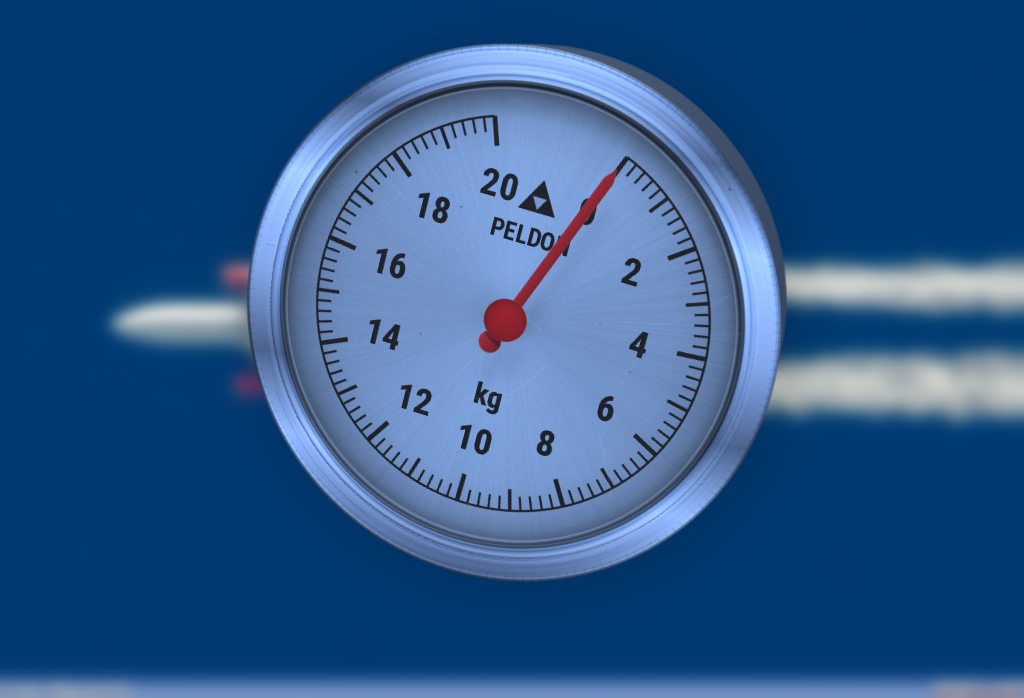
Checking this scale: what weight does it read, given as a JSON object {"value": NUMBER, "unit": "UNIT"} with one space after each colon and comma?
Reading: {"value": 0, "unit": "kg"}
